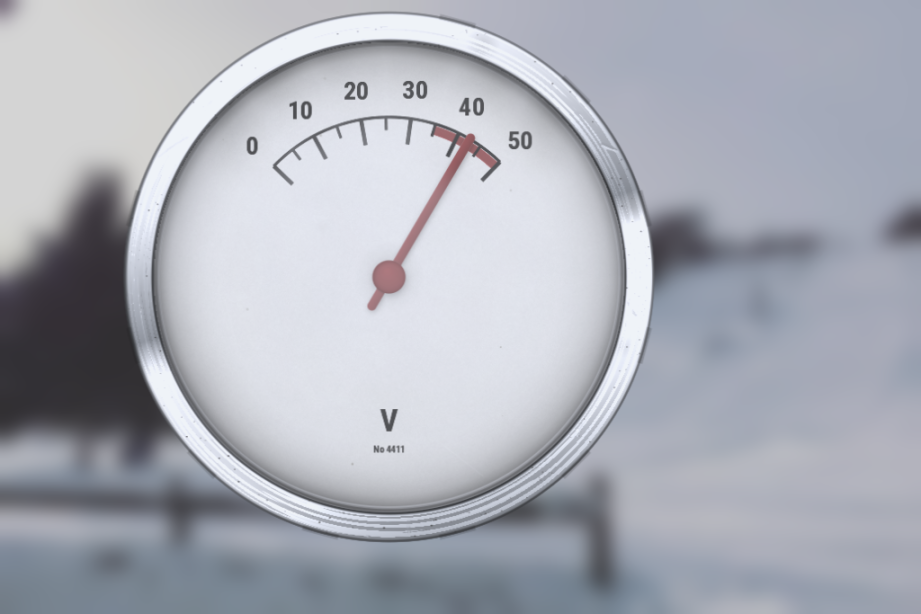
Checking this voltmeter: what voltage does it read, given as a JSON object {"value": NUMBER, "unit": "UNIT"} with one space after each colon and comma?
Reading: {"value": 42.5, "unit": "V"}
